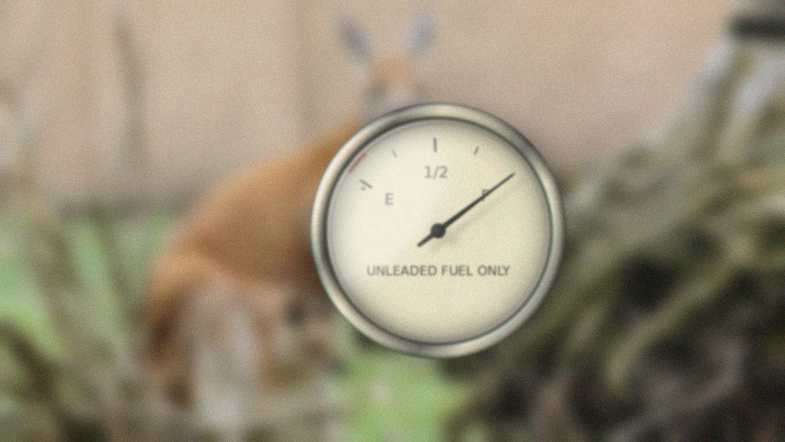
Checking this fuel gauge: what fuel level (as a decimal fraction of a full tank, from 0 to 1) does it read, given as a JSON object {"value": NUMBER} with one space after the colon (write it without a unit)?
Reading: {"value": 1}
